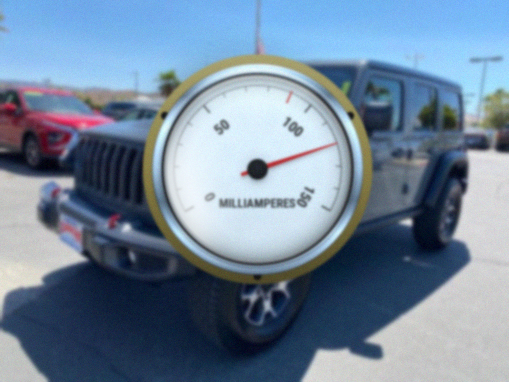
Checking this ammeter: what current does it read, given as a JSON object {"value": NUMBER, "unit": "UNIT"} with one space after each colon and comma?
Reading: {"value": 120, "unit": "mA"}
